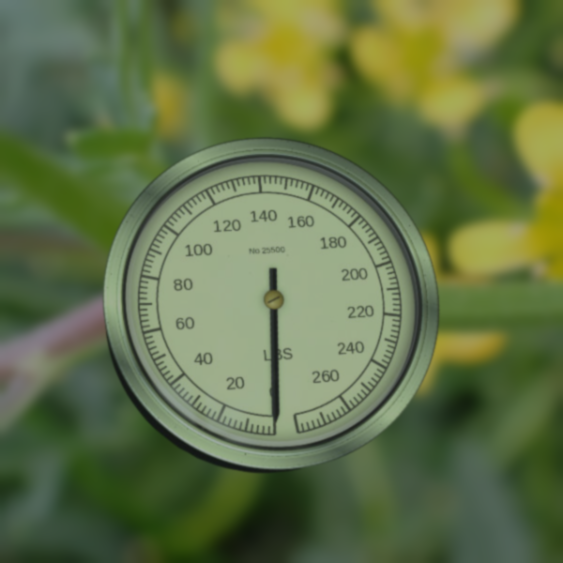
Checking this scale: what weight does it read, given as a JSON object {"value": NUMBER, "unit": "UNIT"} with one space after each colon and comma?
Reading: {"value": 0, "unit": "lb"}
